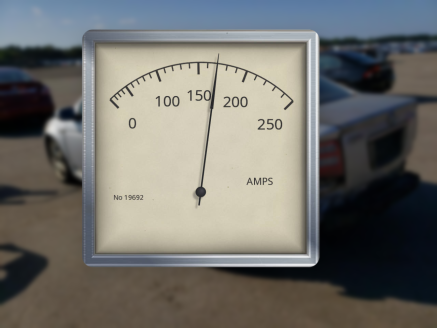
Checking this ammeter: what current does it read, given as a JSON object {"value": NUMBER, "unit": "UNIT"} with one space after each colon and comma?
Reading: {"value": 170, "unit": "A"}
